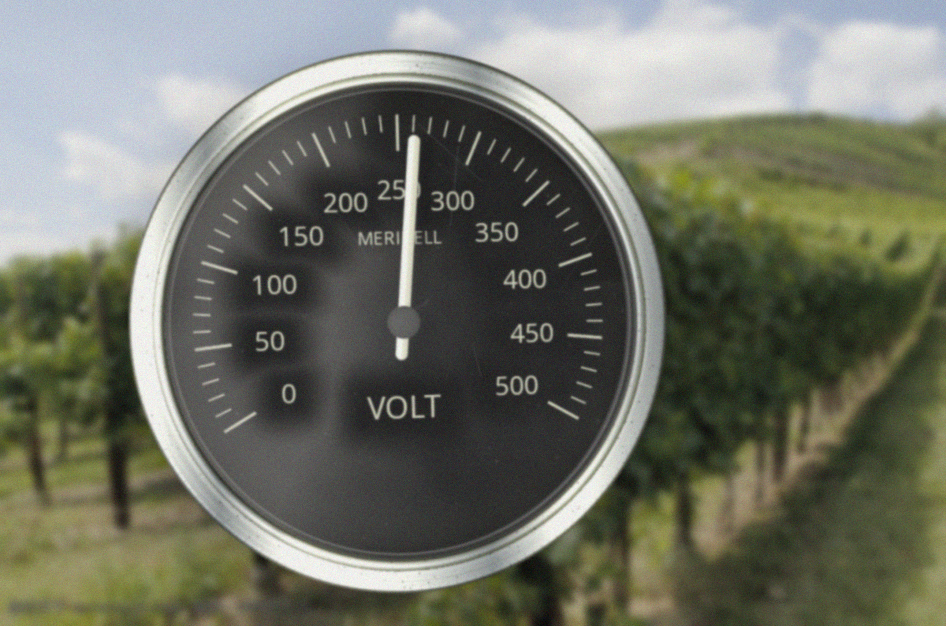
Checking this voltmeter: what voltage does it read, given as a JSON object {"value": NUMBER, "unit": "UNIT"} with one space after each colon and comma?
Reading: {"value": 260, "unit": "V"}
